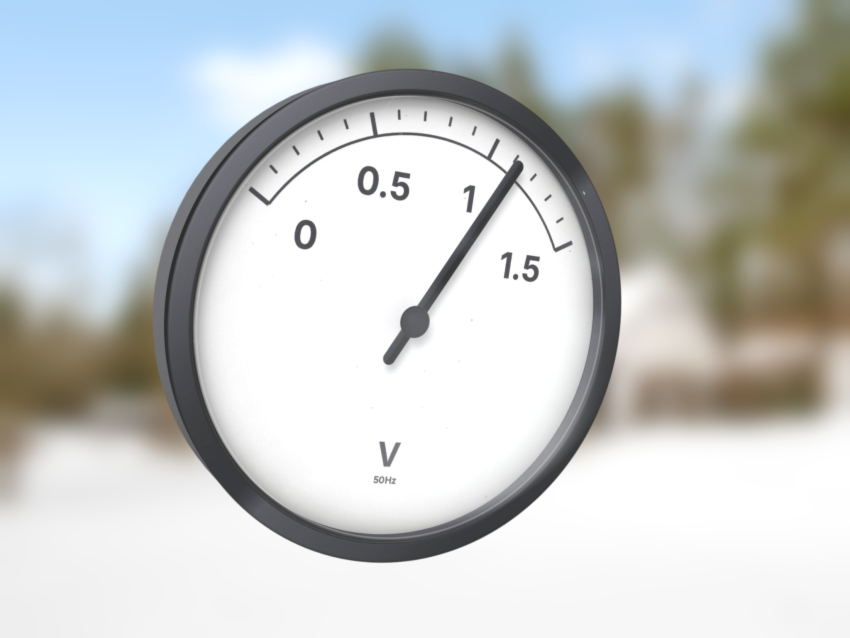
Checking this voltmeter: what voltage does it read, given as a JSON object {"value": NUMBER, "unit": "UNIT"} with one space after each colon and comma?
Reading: {"value": 1.1, "unit": "V"}
